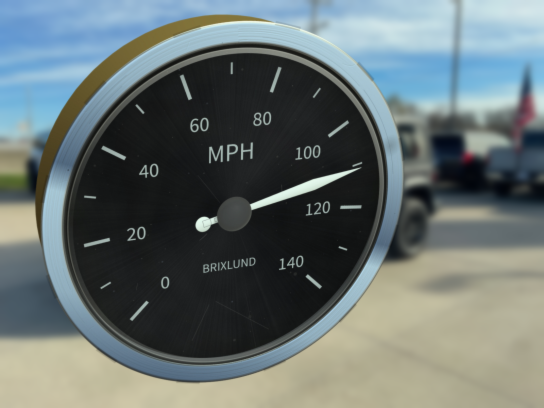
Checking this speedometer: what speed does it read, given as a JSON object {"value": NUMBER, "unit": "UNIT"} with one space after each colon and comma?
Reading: {"value": 110, "unit": "mph"}
